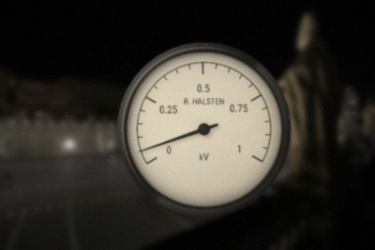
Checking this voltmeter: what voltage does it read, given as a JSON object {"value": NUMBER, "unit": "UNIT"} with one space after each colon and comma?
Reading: {"value": 0.05, "unit": "kV"}
